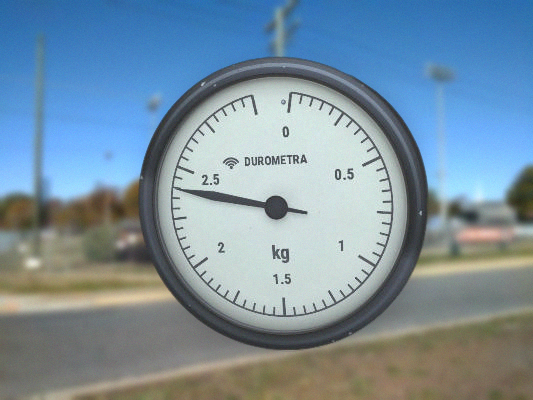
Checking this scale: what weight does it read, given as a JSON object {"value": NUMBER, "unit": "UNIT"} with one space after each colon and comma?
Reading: {"value": 2.4, "unit": "kg"}
